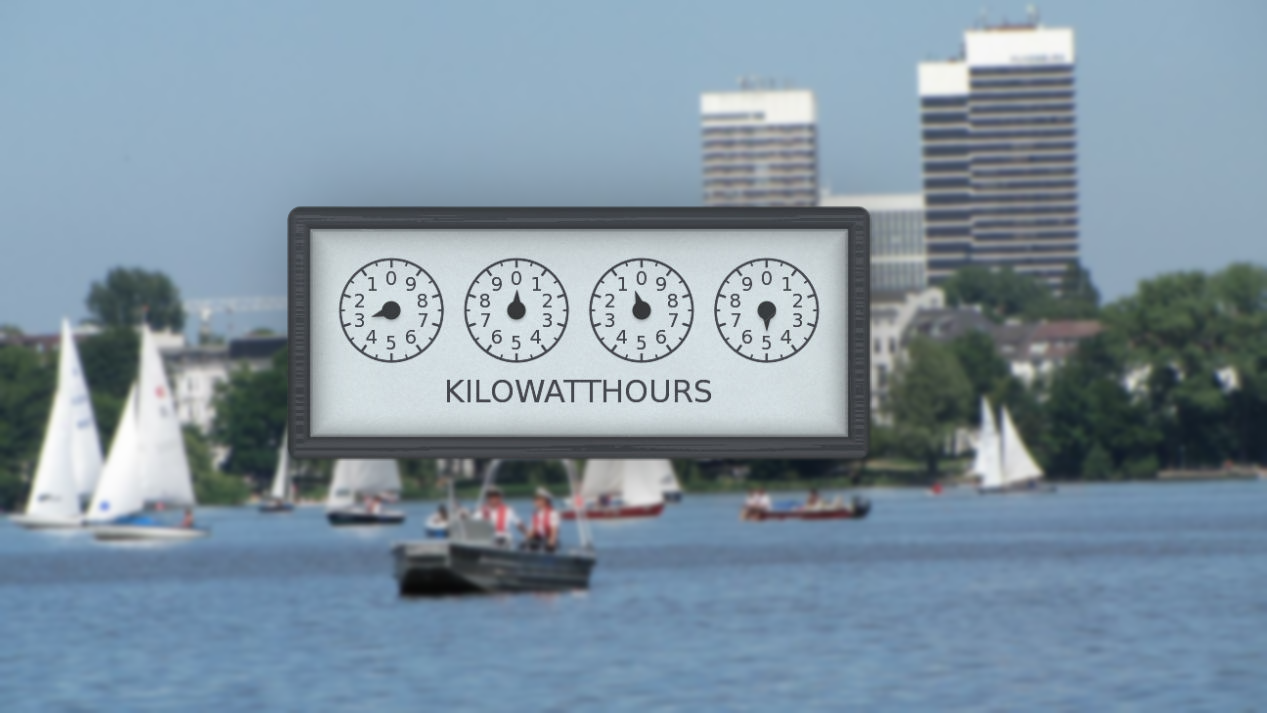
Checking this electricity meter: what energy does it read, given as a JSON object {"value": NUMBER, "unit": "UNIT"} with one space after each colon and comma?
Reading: {"value": 3005, "unit": "kWh"}
